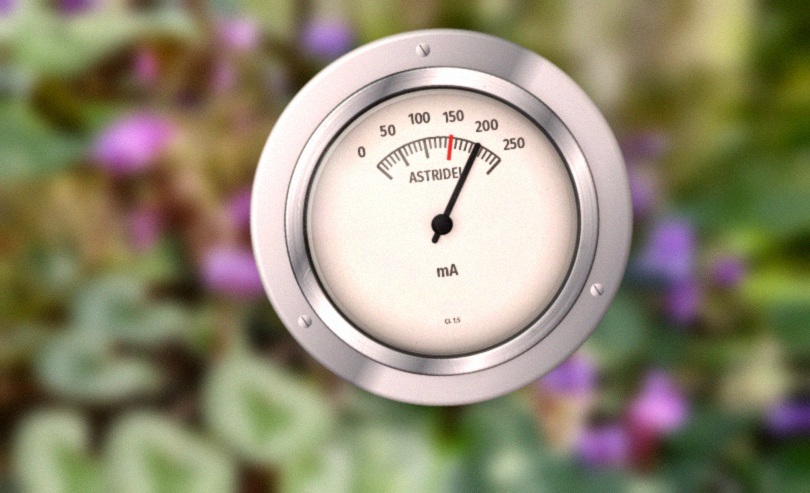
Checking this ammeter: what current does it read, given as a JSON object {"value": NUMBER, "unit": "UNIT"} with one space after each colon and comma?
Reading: {"value": 200, "unit": "mA"}
